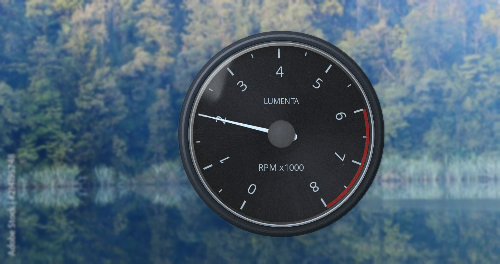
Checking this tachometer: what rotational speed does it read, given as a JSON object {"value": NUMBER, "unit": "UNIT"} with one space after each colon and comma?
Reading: {"value": 2000, "unit": "rpm"}
